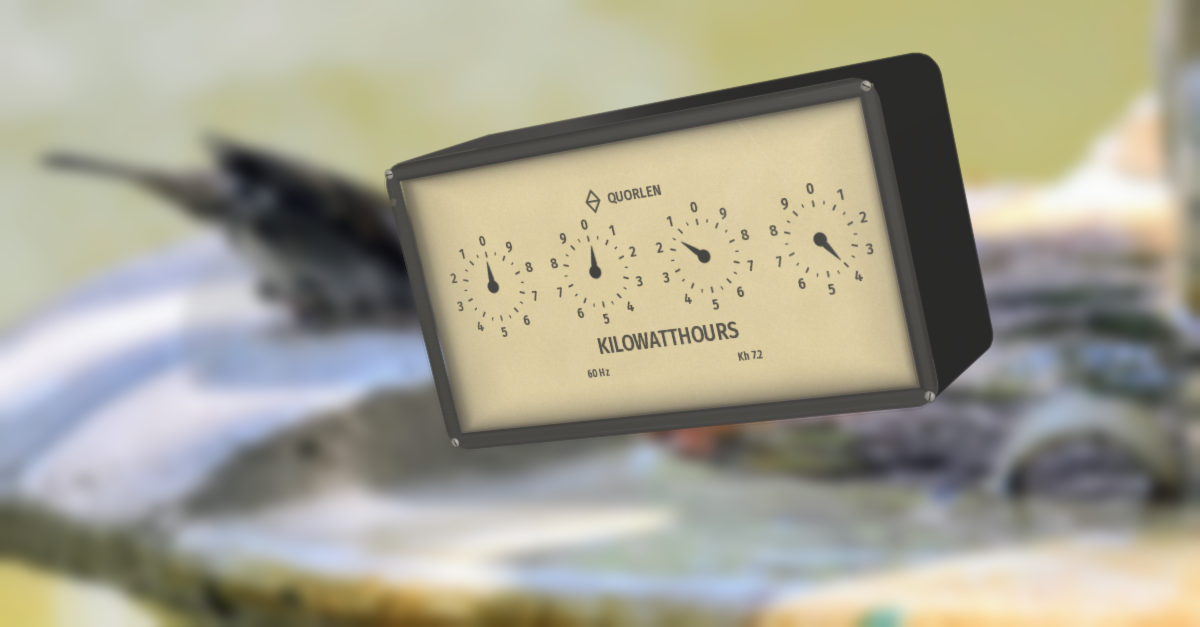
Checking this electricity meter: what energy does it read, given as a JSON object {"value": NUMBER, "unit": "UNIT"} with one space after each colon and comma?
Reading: {"value": 14, "unit": "kWh"}
